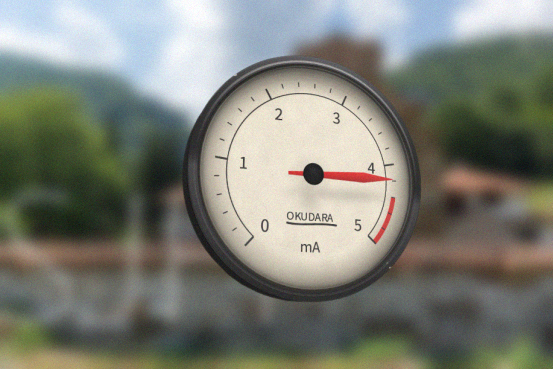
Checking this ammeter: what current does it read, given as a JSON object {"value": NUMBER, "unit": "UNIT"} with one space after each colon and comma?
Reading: {"value": 4.2, "unit": "mA"}
